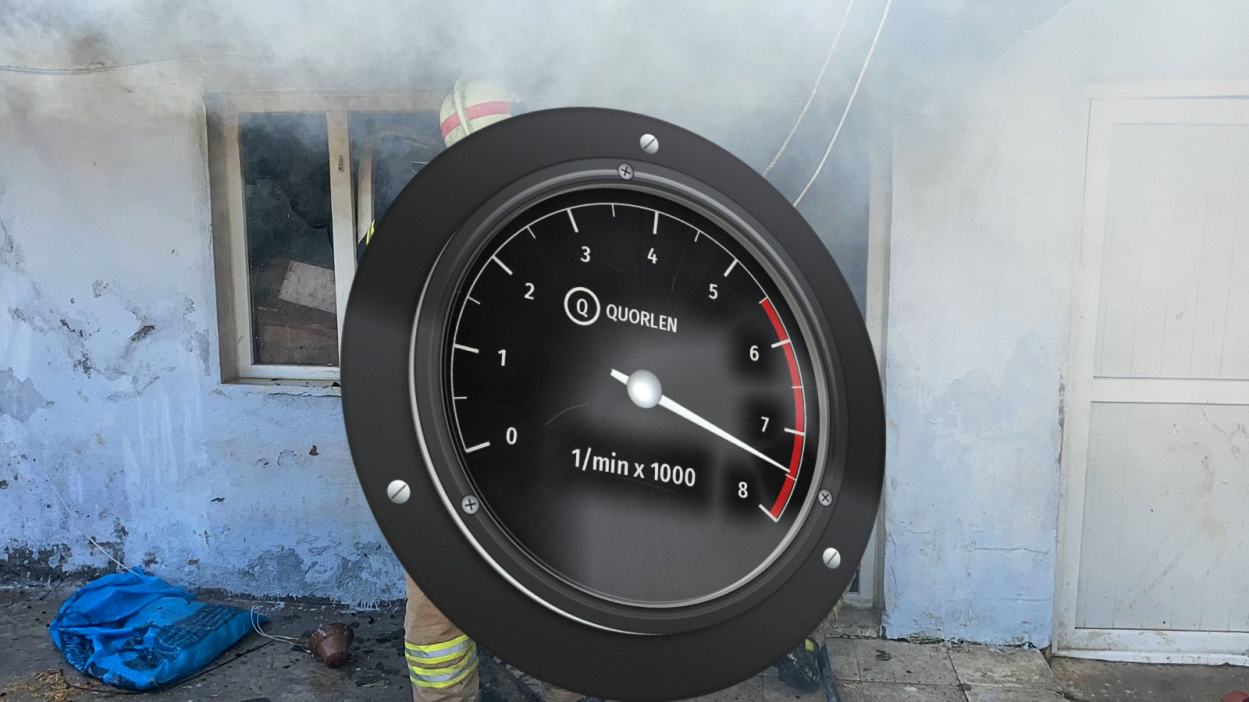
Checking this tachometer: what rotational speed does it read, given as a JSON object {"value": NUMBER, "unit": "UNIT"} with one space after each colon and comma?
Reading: {"value": 7500, "unit": "rpm"}
